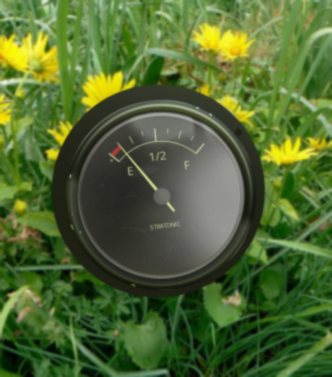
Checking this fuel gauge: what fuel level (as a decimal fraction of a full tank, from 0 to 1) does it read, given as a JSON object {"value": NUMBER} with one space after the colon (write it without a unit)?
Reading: {"value": 0.125}
